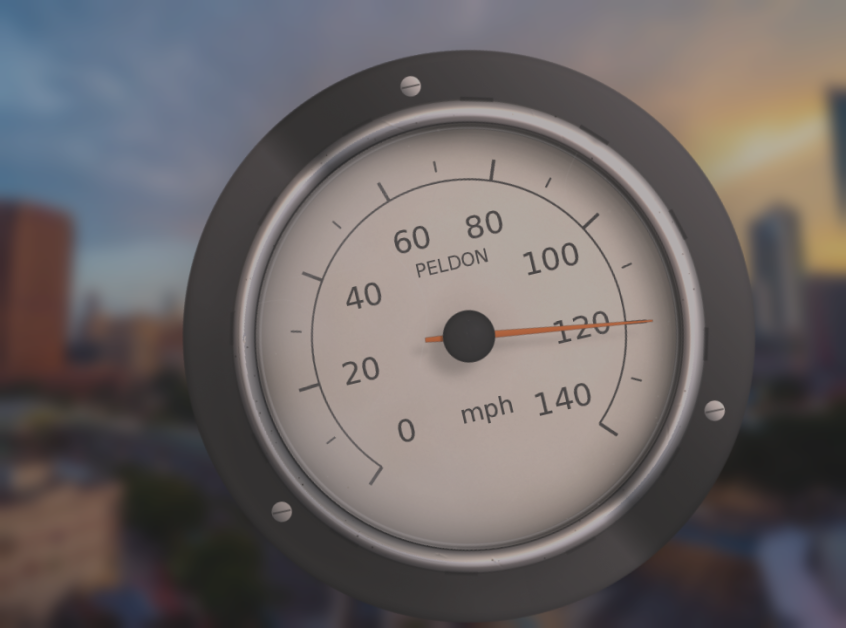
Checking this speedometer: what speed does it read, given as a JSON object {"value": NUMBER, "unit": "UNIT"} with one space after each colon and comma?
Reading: {"value": 120, "unit": "mph"}
